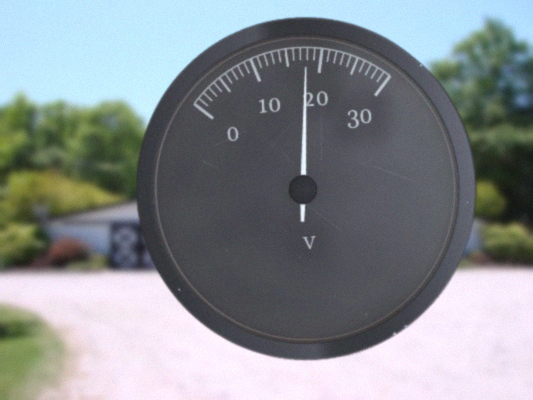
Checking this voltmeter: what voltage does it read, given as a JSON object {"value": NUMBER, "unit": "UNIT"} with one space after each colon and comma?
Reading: {"value": 18, "unit": "V"}
